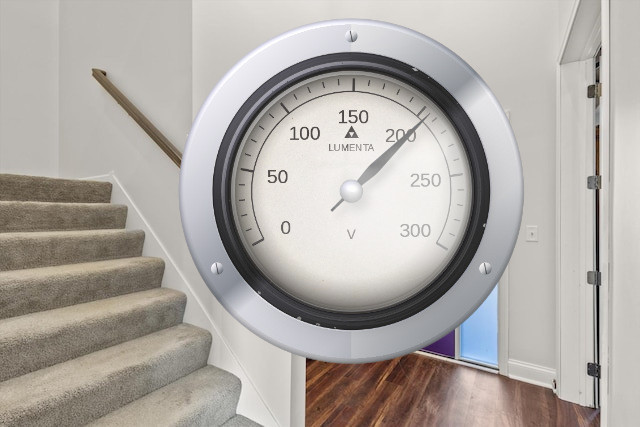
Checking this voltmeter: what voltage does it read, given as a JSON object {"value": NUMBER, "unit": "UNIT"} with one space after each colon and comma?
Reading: {"value": 205, "unit": "V"}
